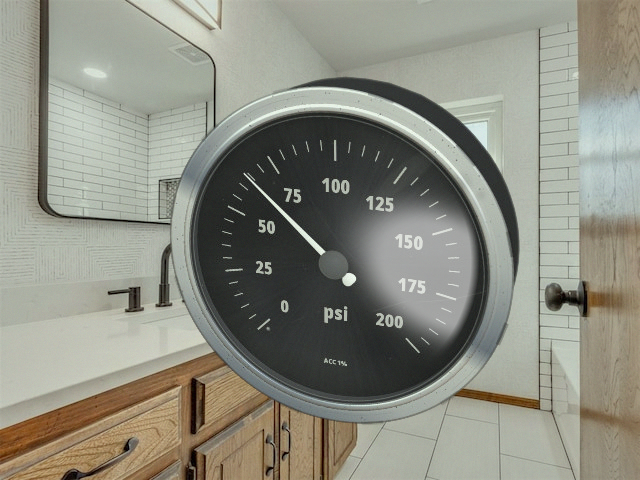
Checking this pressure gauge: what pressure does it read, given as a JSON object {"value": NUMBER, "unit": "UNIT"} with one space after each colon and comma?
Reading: {"value": 65, "unit": "psi"}
